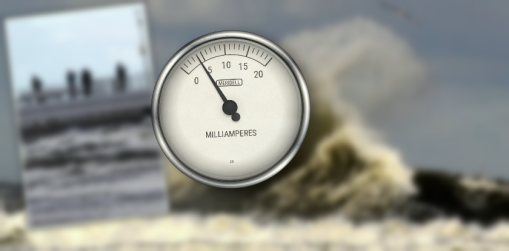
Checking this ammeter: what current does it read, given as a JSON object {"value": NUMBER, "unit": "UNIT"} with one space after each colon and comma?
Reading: {"value": 4, "unit": "mA"}
